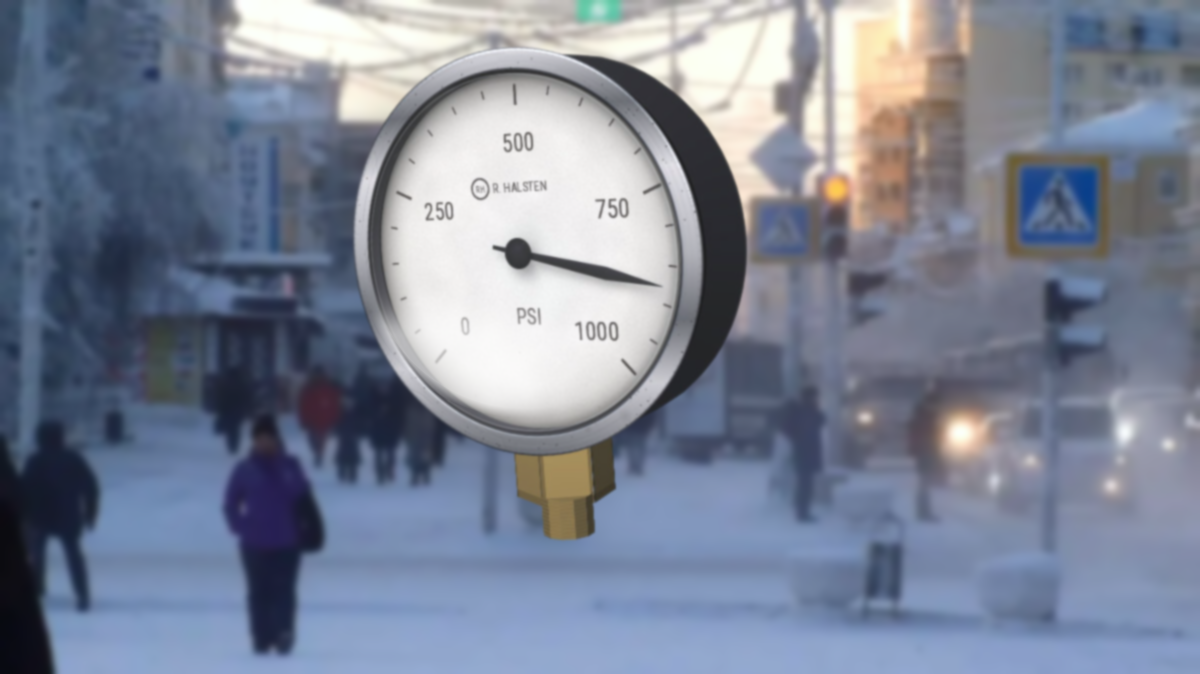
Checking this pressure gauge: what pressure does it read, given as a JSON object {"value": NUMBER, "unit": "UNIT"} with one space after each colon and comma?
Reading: {"value": 875, "unit": "psi"}
